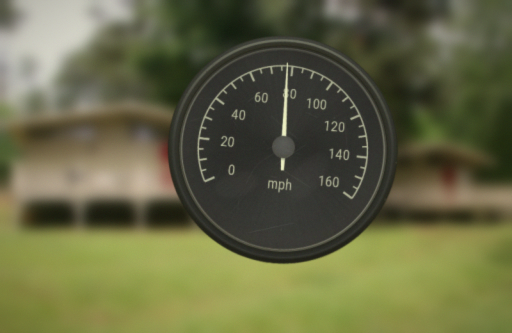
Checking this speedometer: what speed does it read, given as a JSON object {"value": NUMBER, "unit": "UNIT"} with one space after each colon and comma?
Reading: {"value": 77.5, "unit": "mph"}
